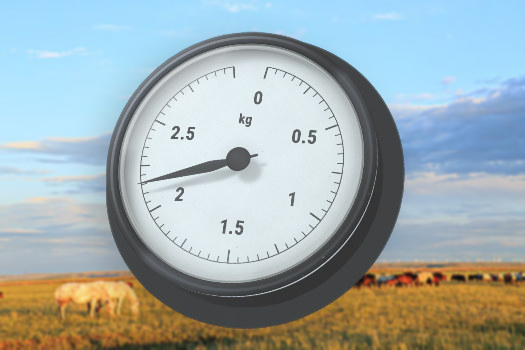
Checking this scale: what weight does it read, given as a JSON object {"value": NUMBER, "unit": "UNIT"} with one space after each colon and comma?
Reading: {"value": 2.15, "unit": "kg"}
